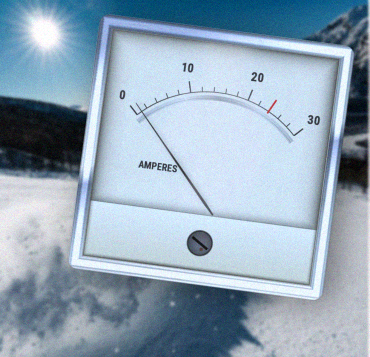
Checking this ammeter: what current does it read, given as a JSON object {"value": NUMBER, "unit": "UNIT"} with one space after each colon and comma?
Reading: {"value": 1, "unit": "A"}
